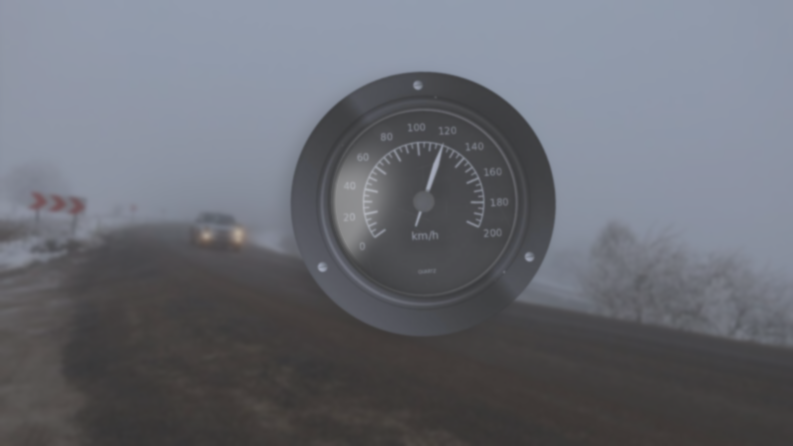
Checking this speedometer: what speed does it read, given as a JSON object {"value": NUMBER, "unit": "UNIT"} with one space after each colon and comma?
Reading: {"value": 120, "unit": "km/h"}
